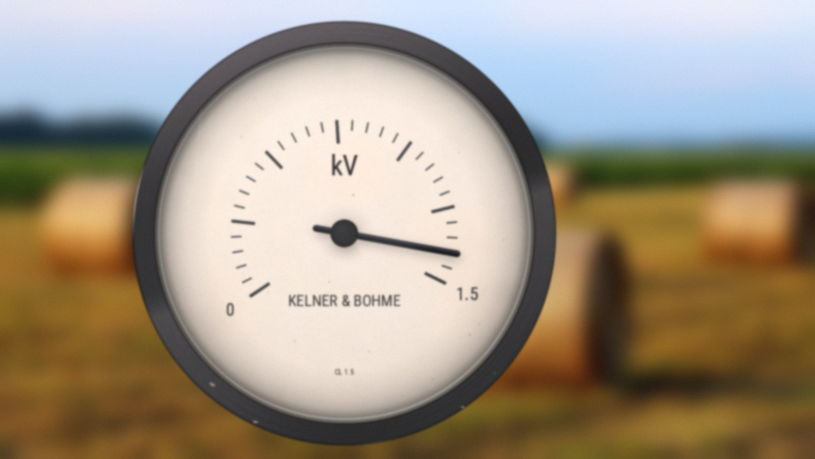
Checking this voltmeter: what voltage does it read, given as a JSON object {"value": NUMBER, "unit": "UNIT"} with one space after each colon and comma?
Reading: {"value": 1.4, "unit": "kV"}
